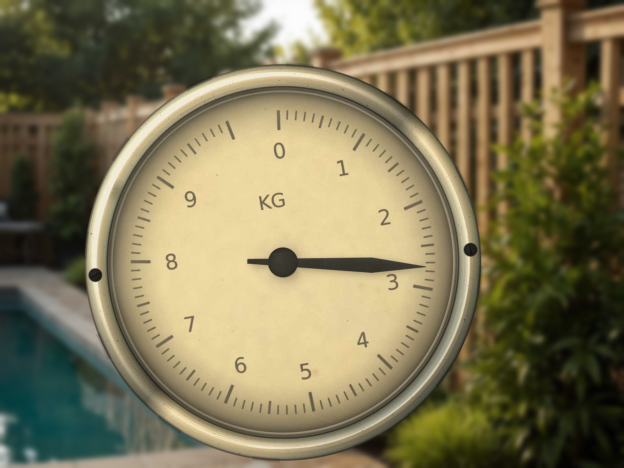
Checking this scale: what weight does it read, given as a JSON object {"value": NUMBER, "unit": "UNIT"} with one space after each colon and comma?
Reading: {"value": 2.75, "unit": "kg"}
